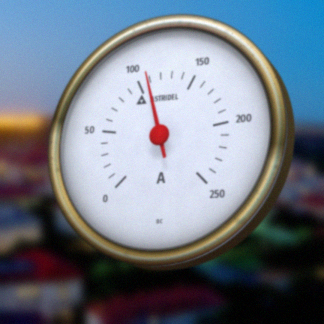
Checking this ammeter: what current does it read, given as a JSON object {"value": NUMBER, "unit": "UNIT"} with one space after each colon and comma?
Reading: {"value": 110, "unit": "A"}
